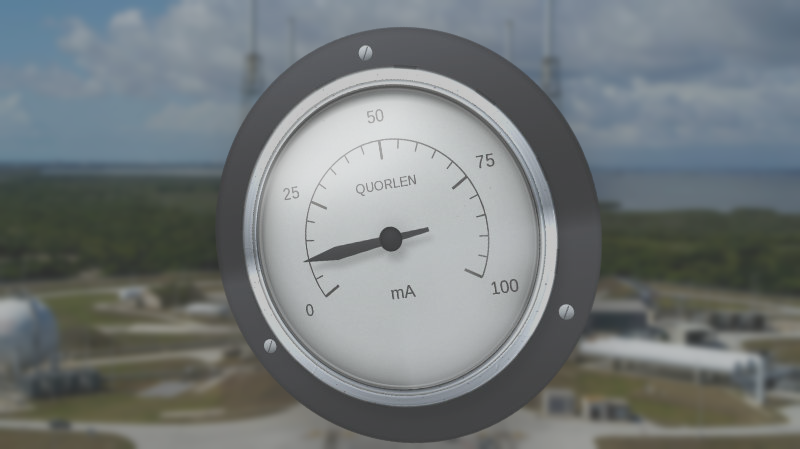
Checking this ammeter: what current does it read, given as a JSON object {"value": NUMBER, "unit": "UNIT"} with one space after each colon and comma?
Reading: {"value": 10, "unit": "mA"}
